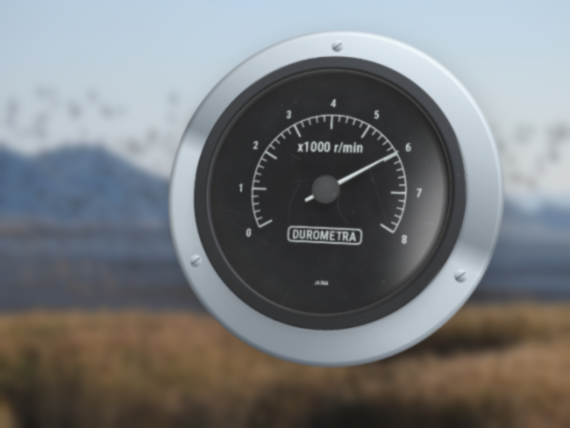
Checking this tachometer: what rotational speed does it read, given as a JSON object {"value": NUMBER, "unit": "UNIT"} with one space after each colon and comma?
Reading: {"value": 6000, "unit": "rpm"}
